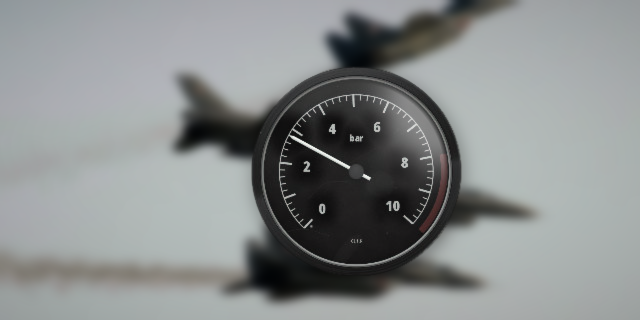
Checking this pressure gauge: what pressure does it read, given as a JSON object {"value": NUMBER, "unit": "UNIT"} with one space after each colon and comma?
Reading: {"value": 2.8, "unit": "bar"}
